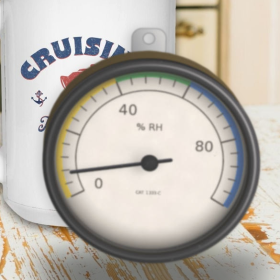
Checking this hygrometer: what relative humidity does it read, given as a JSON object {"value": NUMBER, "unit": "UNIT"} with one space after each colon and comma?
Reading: {"value": 8, "unit": "%"}
